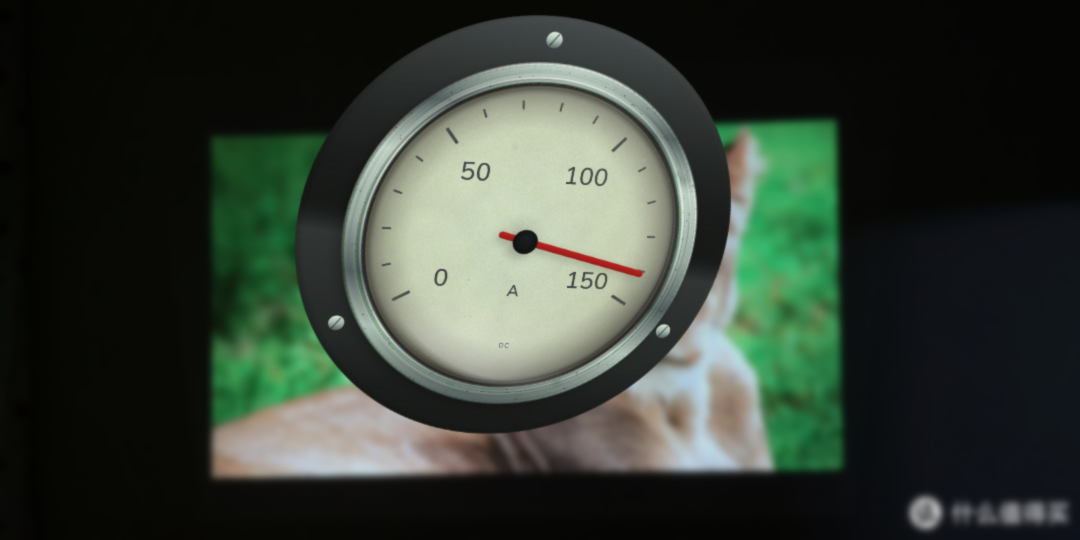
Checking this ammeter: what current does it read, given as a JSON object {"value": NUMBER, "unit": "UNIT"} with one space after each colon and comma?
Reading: {"value": 140, "unit": "A"}
